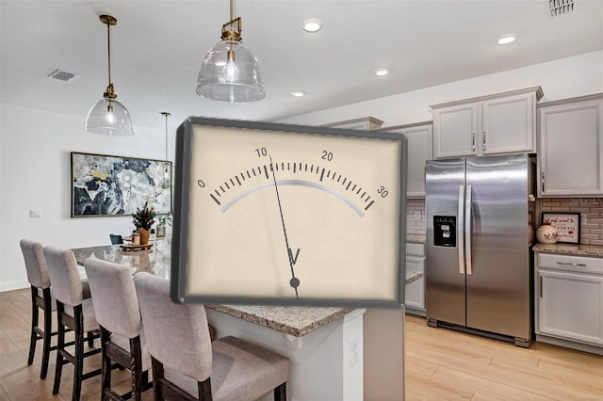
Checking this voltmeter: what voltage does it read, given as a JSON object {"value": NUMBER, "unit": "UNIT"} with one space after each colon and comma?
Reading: {"value": 11, "unit": "V"}
